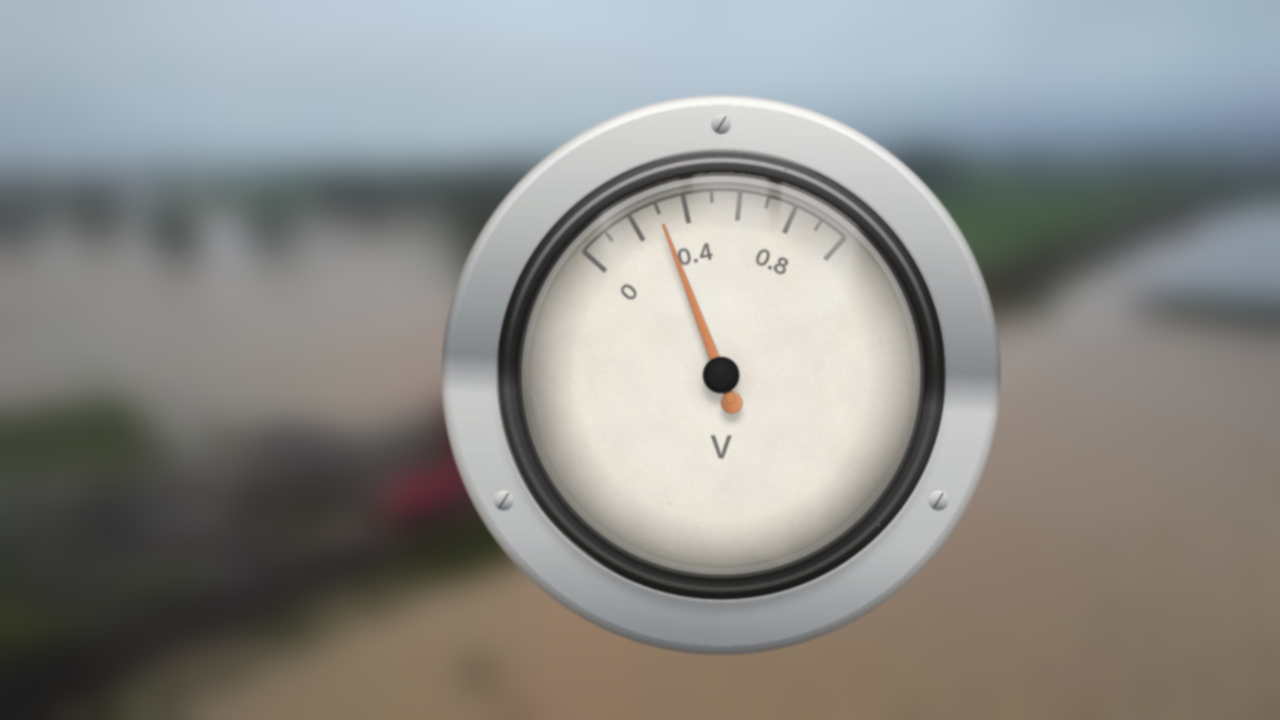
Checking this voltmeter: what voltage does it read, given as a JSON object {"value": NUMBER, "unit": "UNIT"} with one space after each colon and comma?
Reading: {"value": 0.3, "unit": "V"}
